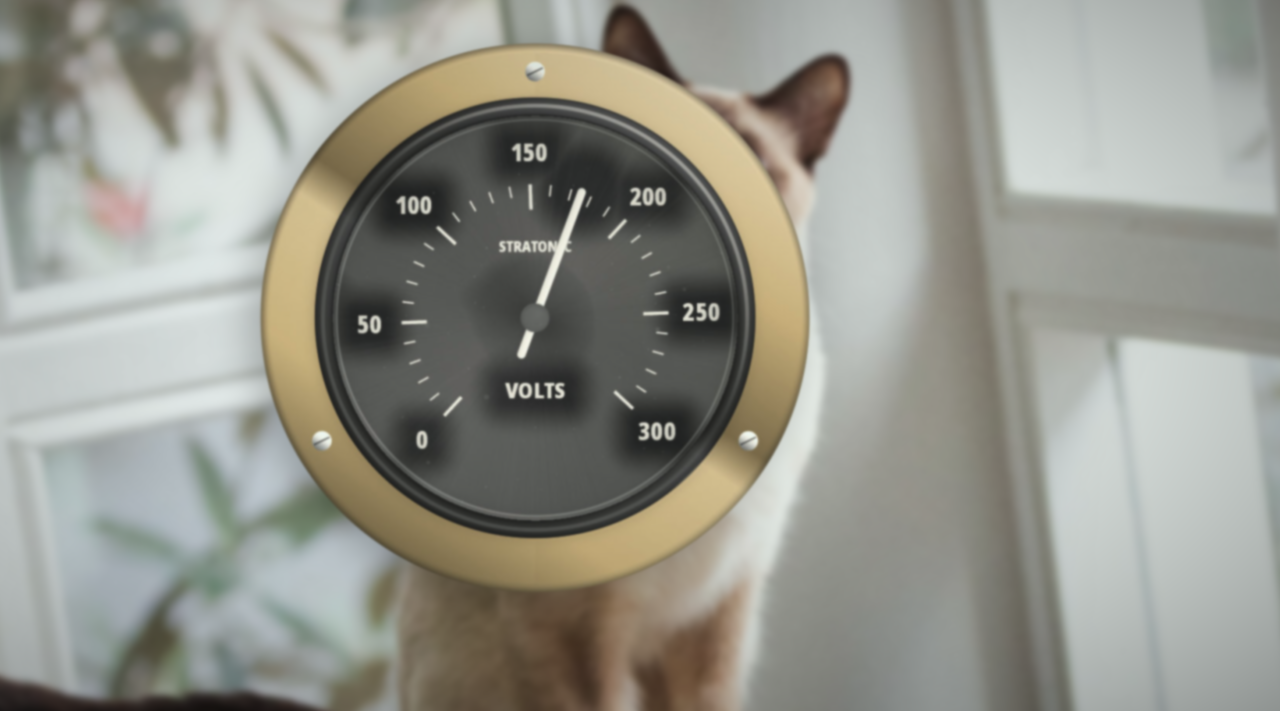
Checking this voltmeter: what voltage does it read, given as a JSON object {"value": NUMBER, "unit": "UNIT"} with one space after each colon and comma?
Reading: {"value": 175, "unit": "V"}
